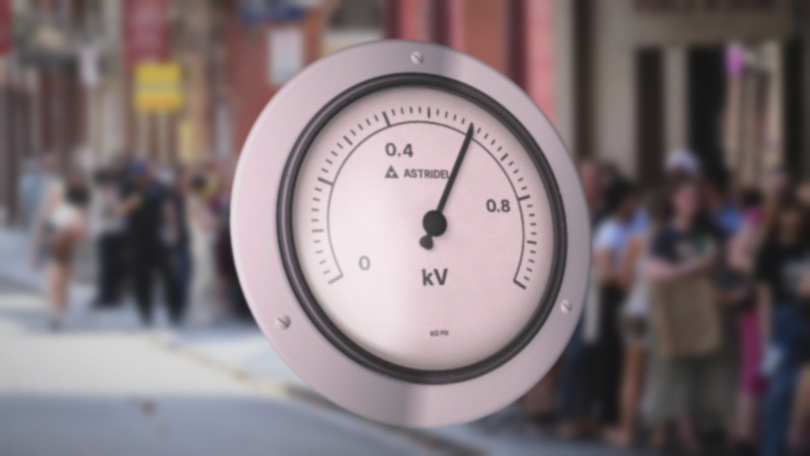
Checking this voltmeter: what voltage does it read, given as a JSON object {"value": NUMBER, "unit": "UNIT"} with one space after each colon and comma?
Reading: {"value": 0.6, "unit": "kV"}
